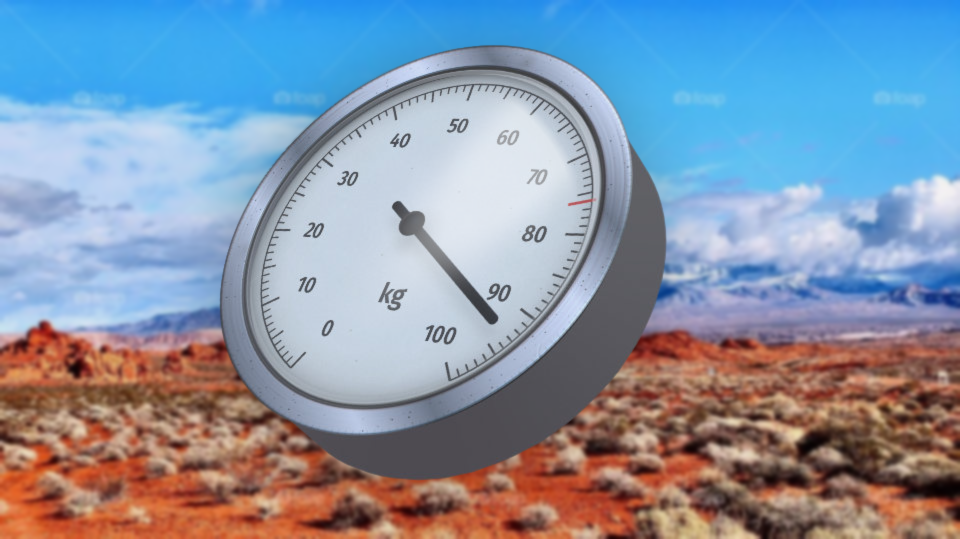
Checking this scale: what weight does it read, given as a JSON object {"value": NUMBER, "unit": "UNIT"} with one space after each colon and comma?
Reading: {"value": 93, "unit": "kg"}
